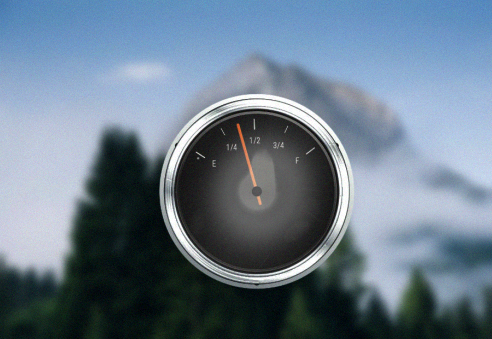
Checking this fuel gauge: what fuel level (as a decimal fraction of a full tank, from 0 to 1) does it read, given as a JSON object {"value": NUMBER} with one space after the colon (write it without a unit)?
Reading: {"value": 0.375}
